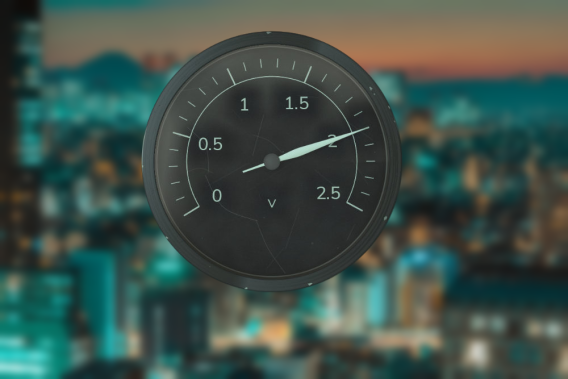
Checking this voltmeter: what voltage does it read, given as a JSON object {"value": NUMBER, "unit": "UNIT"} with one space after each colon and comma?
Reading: {"value": 2, "unit": "V"}
